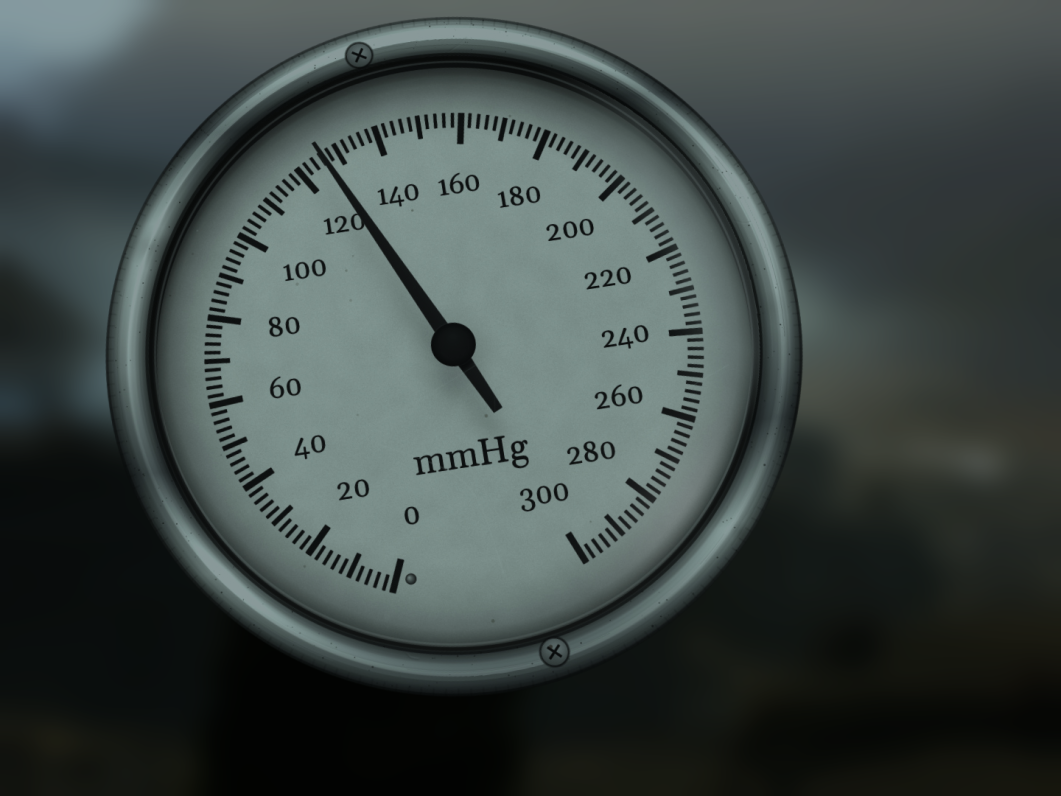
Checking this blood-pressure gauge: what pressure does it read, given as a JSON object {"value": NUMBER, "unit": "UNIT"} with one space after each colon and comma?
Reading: {"value": 126, "unit": "mmHg"}
